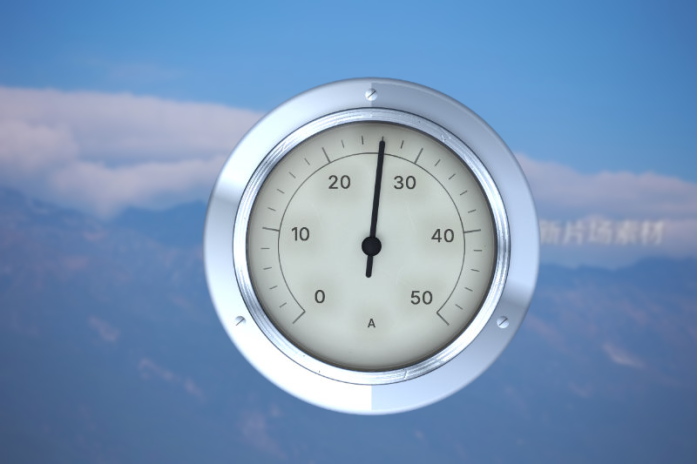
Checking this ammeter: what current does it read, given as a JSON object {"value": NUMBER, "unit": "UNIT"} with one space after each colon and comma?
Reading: {"value": 26, "unit": "A"}
